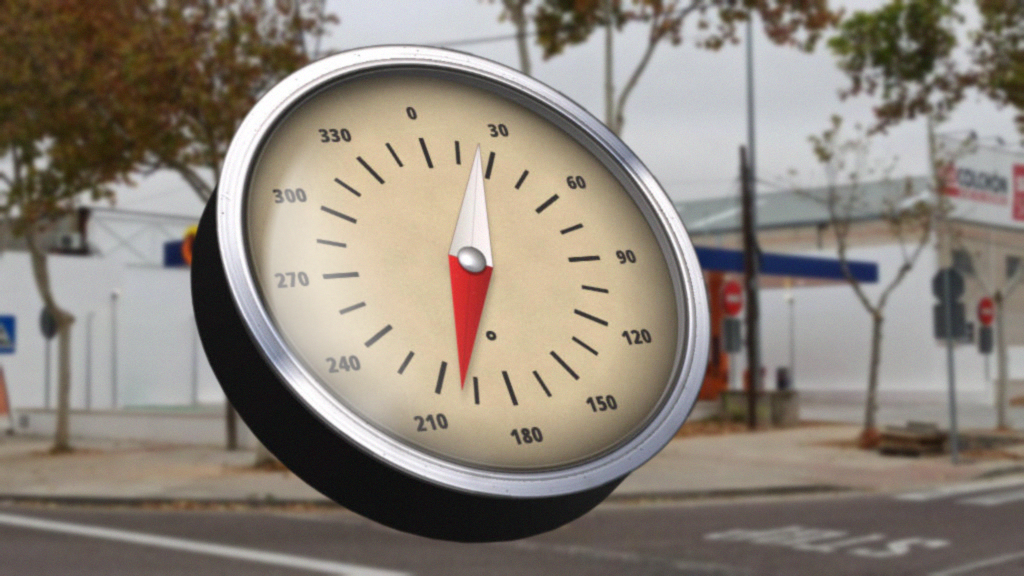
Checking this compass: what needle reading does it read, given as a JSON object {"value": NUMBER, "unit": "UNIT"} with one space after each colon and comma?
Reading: {"value": 202.5, "unit": "°"}
